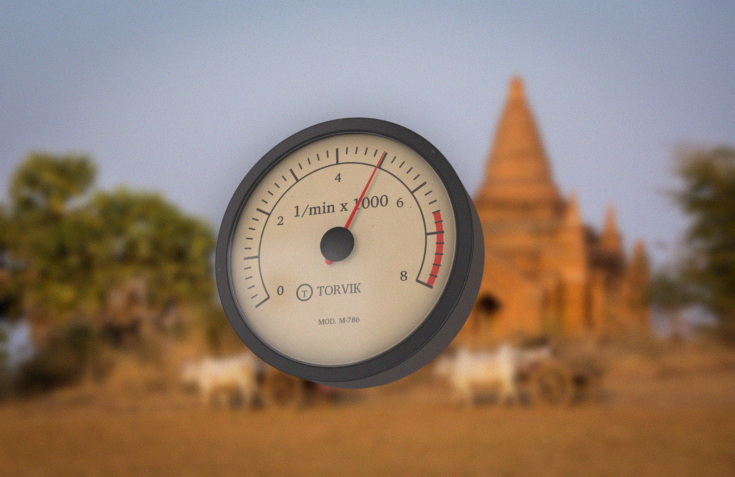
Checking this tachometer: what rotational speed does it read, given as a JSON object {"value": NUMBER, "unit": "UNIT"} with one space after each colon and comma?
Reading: {"value": 5000, "unit": "rpm"}
